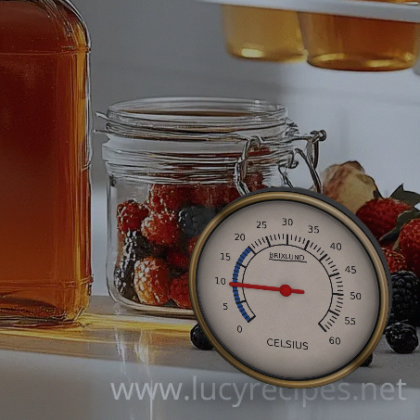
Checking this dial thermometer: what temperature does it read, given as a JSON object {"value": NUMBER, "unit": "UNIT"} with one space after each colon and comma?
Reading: {"value": 10, "unit": "°C"}
